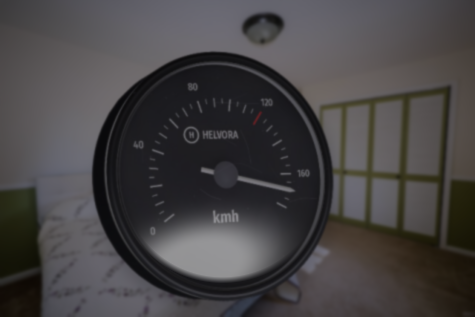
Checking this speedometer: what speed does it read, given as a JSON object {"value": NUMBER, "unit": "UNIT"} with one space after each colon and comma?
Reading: {"value": 170, "unit": "km/h"}
